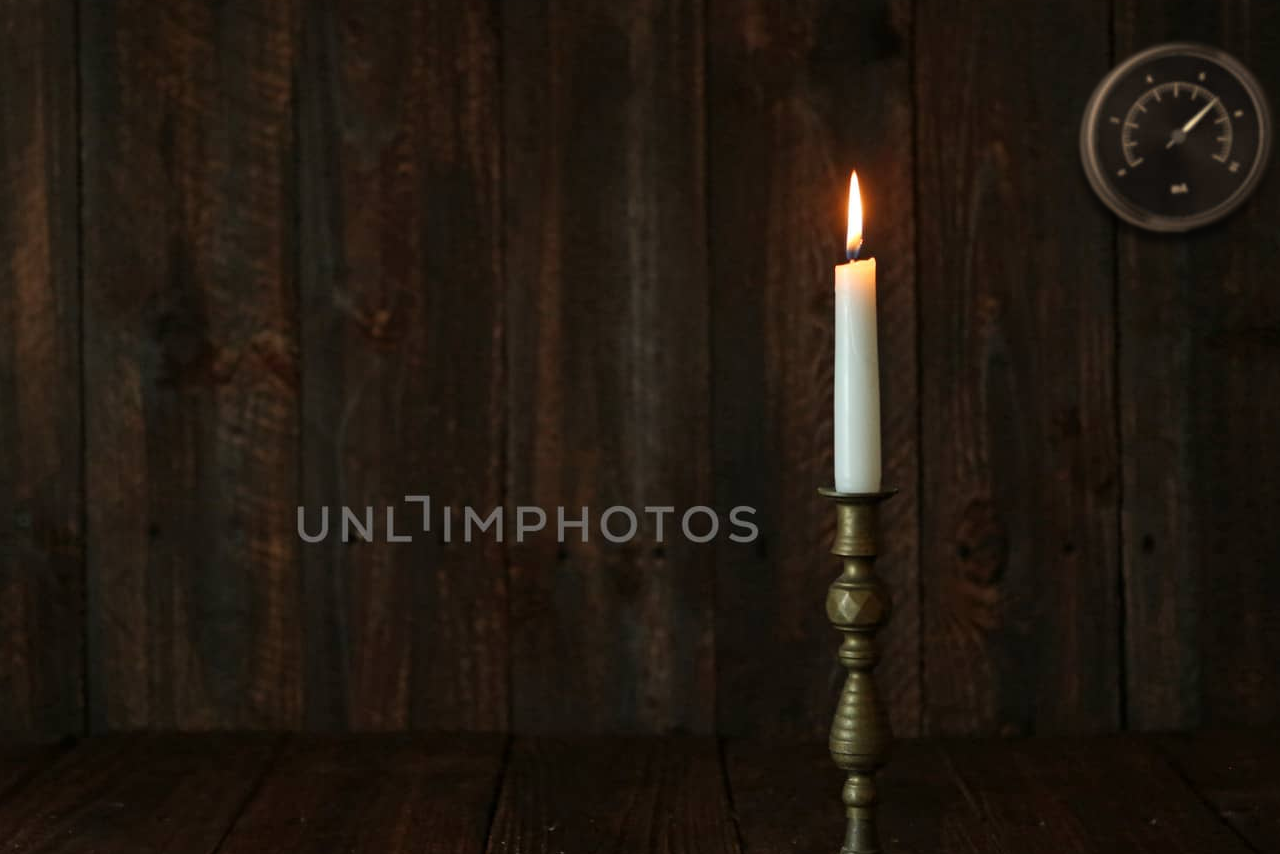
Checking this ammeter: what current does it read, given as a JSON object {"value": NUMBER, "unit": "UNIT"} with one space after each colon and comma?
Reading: {"value": 7, "unit": "mA"}
